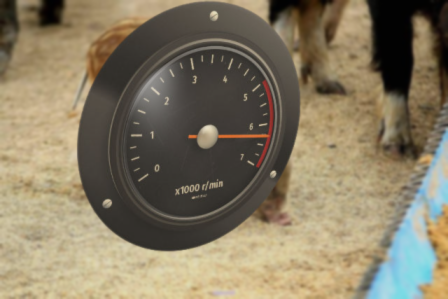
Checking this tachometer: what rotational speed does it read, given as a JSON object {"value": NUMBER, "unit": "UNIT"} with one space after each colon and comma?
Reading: {"value": 6250, "unit": "rpm"}
